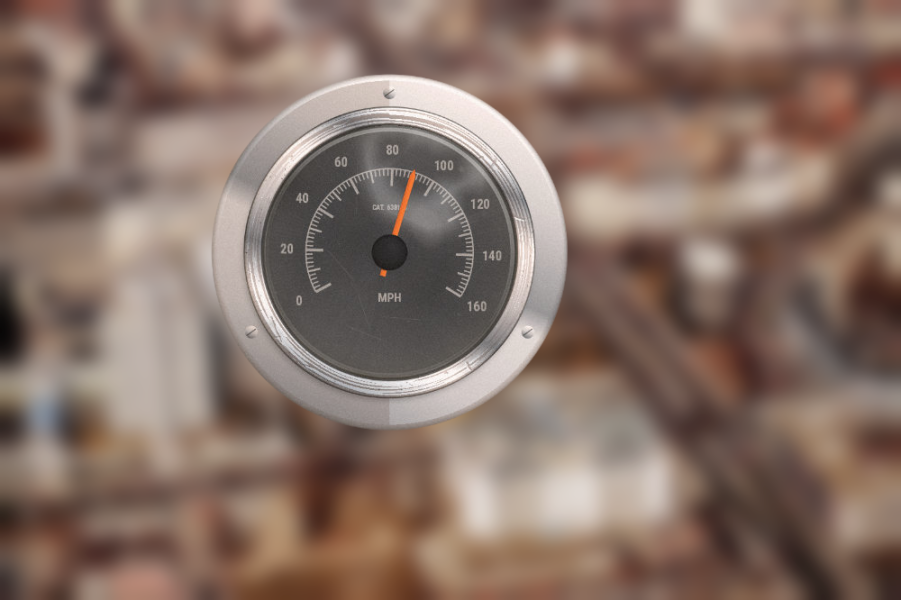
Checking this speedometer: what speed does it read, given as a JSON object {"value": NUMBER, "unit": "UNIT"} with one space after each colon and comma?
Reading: {"value": 90, "unit": "mph"}
